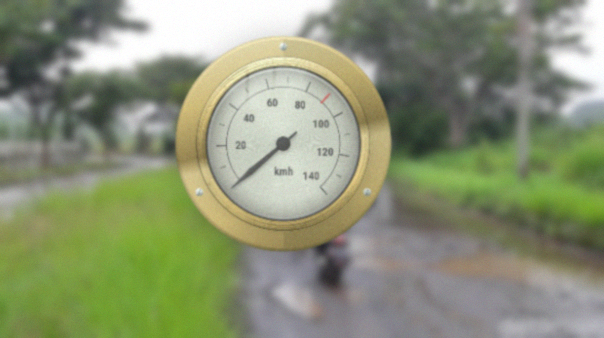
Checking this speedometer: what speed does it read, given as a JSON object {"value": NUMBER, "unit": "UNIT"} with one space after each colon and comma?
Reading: {"value": 0, "unit": "km/h"}
